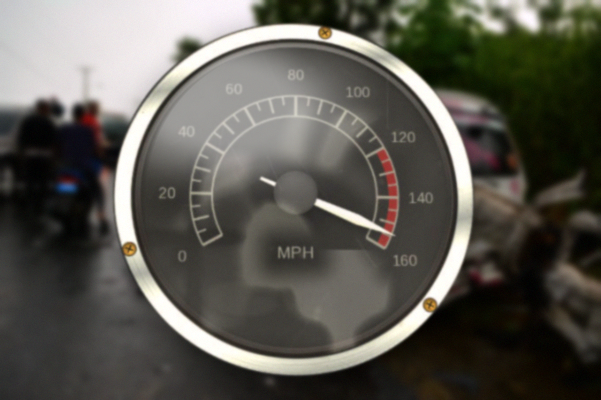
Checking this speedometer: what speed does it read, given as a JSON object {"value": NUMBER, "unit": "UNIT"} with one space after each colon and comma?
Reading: {"value": 155, "unit": "mph"}
